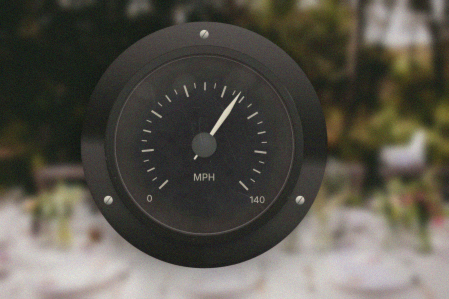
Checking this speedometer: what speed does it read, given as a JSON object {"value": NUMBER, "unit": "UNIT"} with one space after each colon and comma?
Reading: {"value": 87.5, "unit": "mph"}
